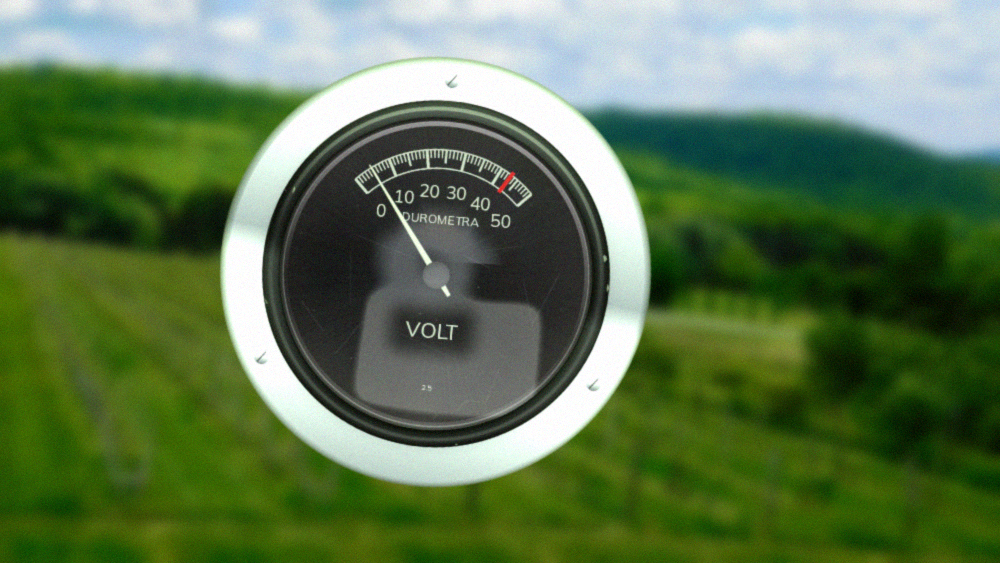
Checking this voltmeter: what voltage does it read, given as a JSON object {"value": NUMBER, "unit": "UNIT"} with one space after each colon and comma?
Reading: {"value": 5, "unit": "V"}
